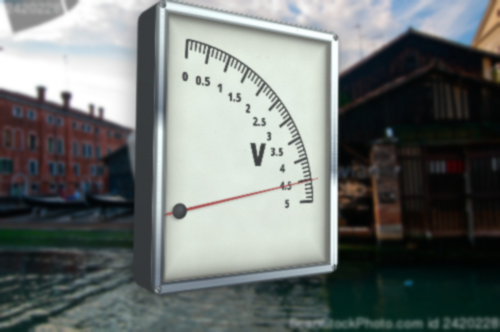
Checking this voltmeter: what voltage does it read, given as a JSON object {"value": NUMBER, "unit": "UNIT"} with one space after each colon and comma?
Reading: {"value": 4.5, "unit": "V"}
